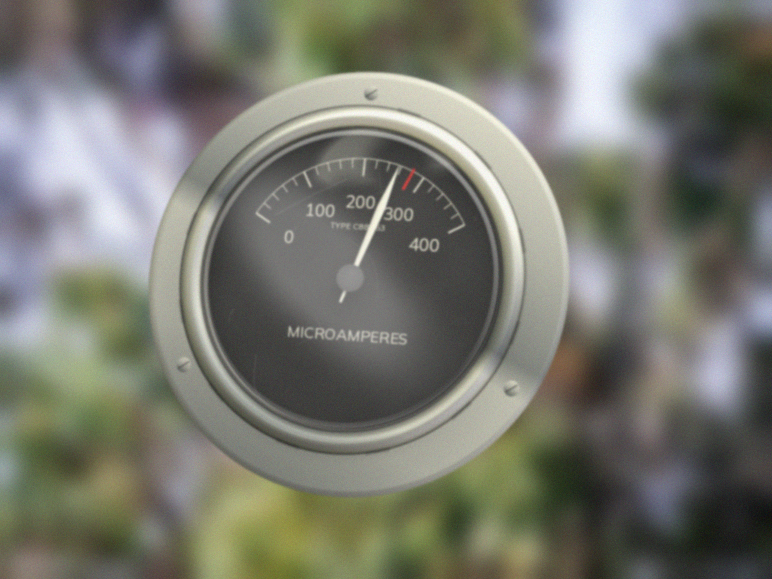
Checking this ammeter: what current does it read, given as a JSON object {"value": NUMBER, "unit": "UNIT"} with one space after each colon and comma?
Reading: {"value": 260, "unit": "µA"}
